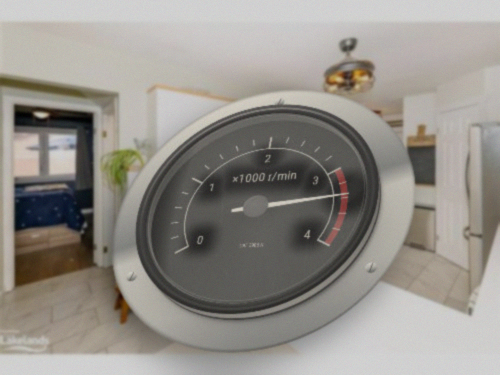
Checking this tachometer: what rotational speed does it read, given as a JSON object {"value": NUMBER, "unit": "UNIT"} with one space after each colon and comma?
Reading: {"value": 3400, "unit": "rpm"}
